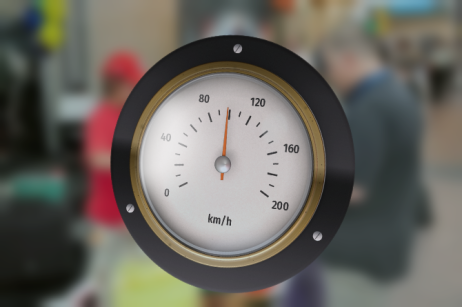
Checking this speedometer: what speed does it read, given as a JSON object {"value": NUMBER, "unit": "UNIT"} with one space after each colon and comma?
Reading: {"value": 100, "unit": "km/h"}
